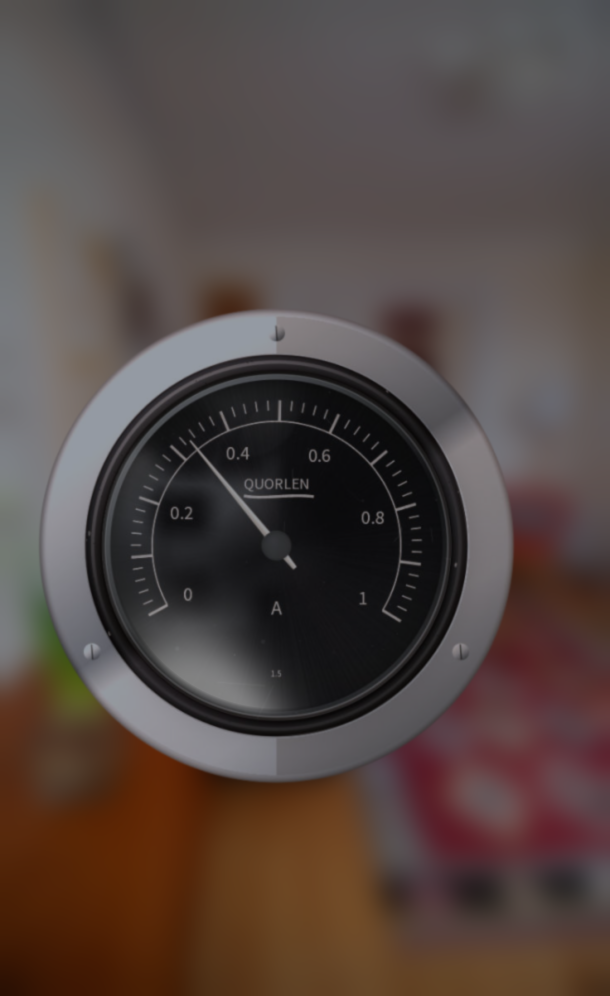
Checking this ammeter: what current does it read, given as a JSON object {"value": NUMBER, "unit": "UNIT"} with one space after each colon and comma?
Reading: {"value": 0.33, "unit": "A"}
